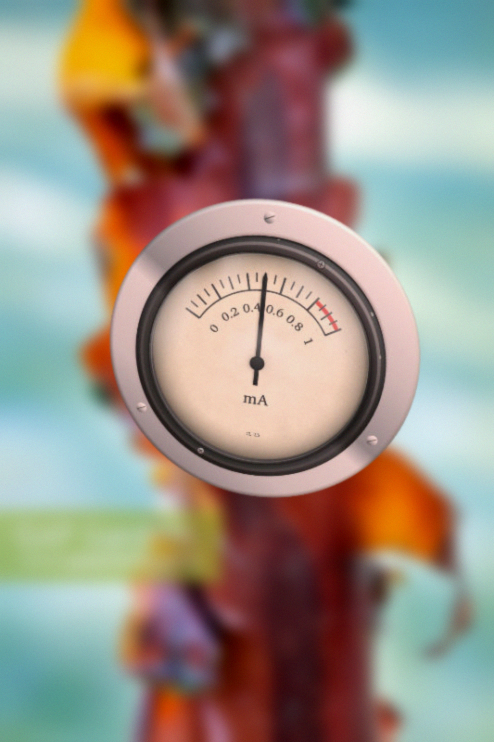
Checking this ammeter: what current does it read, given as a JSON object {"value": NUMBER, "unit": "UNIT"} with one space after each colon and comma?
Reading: {"value": 0.5, "unit": "mA"}
